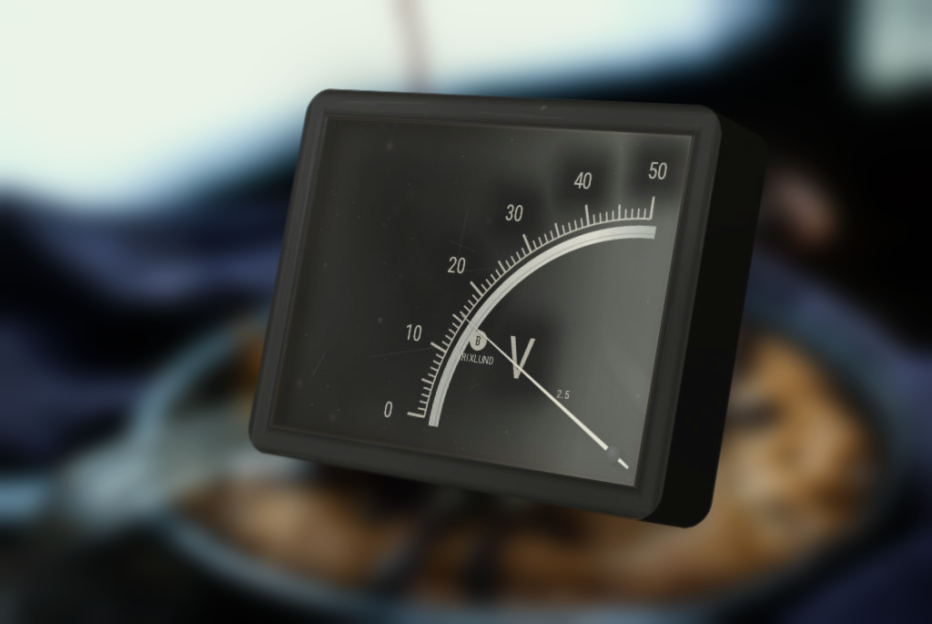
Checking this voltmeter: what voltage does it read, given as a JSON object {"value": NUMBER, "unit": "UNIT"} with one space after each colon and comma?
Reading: {"value": 16, "unit": "V"}
